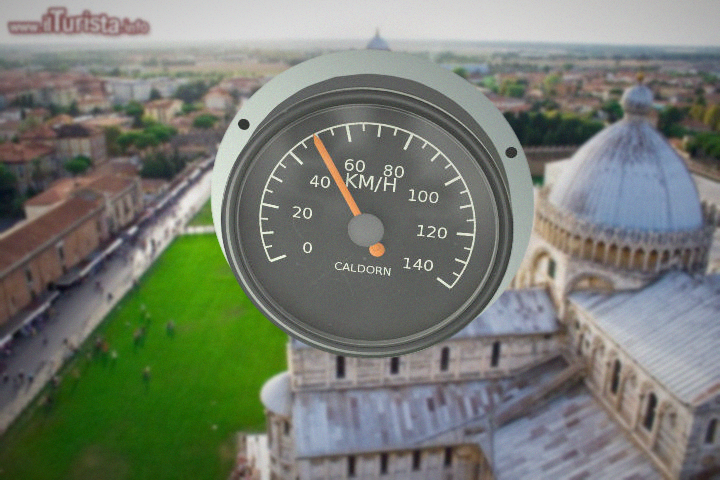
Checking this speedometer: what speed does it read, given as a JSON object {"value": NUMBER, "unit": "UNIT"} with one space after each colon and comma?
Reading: {"value": 50, "unit": "km/h"}
